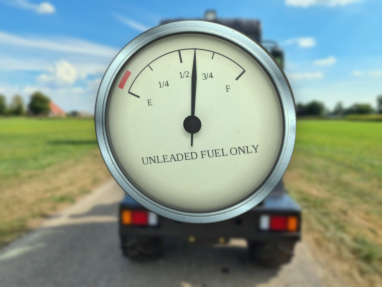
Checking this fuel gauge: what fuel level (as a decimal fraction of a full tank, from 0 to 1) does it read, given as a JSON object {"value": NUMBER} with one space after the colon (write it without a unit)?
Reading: {"value": 0.625}
